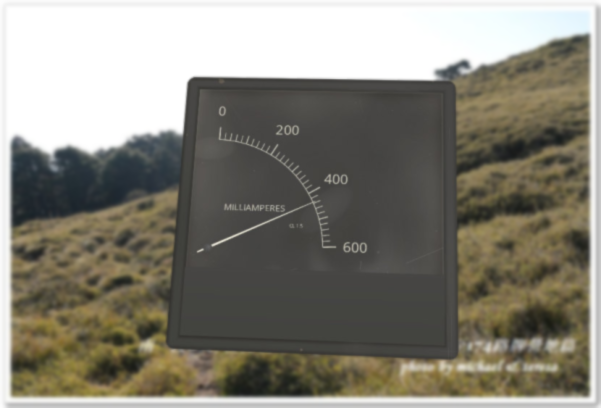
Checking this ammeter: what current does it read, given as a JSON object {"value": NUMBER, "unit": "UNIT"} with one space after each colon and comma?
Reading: {"value": 440, "unit": "mA"}
